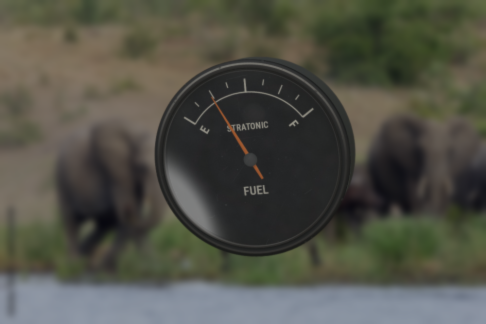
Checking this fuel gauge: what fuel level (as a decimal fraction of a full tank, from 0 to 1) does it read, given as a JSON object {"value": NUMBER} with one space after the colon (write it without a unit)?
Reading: {"value": 0.25}
